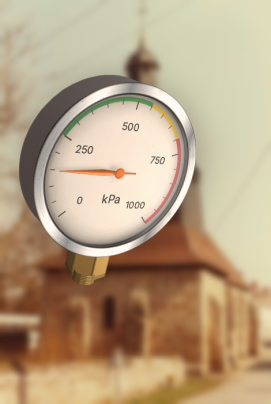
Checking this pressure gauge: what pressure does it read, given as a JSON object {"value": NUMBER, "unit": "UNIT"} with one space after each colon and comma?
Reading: {"value": 150, "unit": "kPa"}
